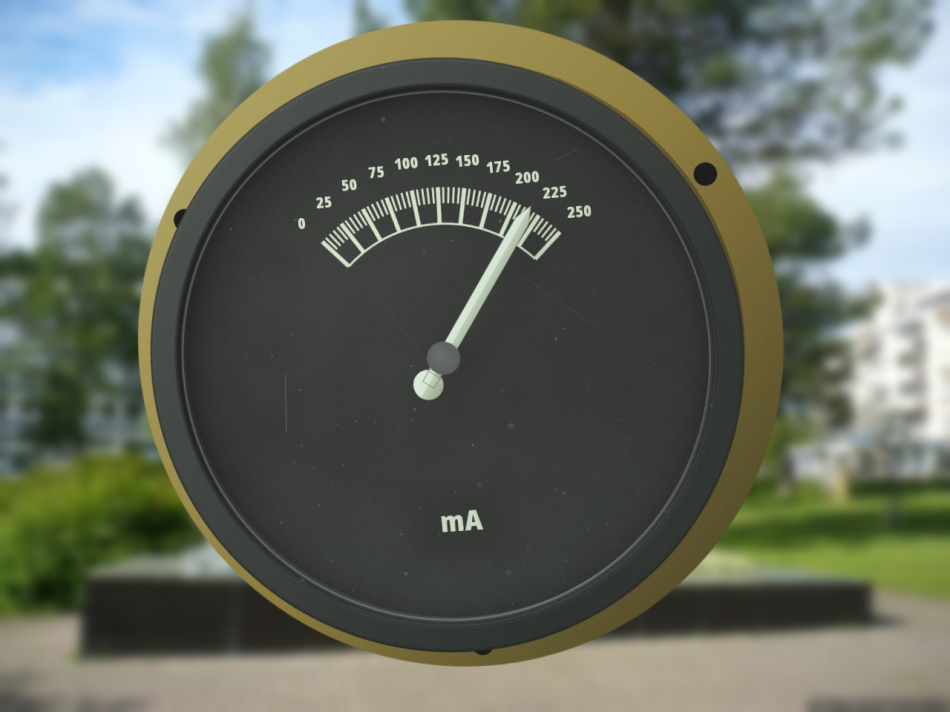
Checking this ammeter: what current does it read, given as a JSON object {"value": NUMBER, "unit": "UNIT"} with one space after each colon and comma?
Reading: {"value": 215, "unit": "mA"}
